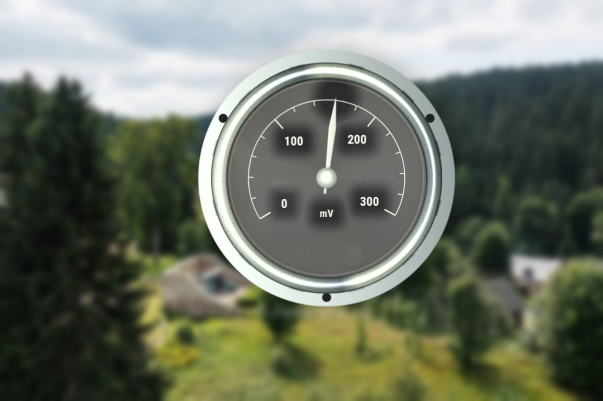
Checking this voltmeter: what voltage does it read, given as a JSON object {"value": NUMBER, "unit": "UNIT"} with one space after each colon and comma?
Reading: {"value": 160, "unit": "mV"}
